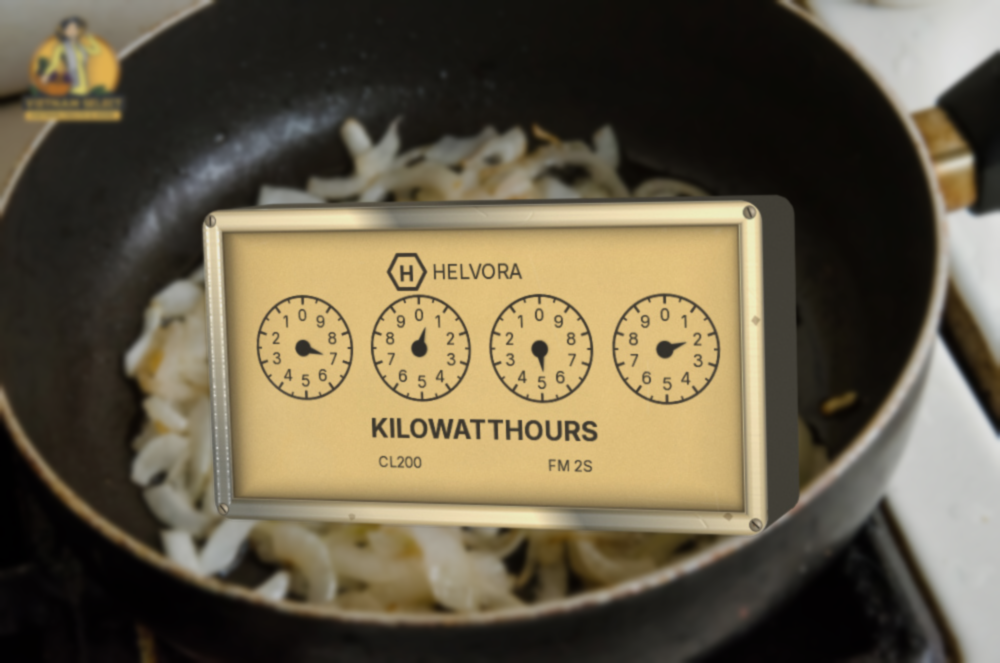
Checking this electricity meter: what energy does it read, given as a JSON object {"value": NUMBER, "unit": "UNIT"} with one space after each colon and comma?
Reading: {"value": 7052, "unit": "kWh"}
